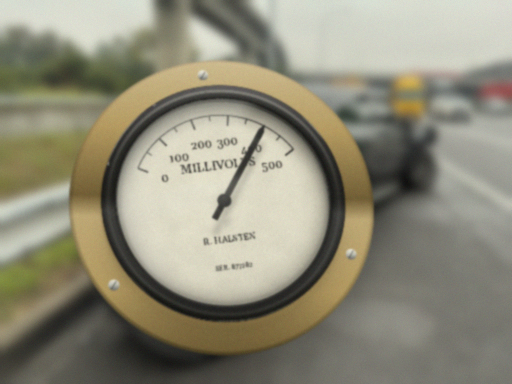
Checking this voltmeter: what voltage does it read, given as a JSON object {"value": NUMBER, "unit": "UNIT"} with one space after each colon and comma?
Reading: {"value": 400, "unit": "mV"}
